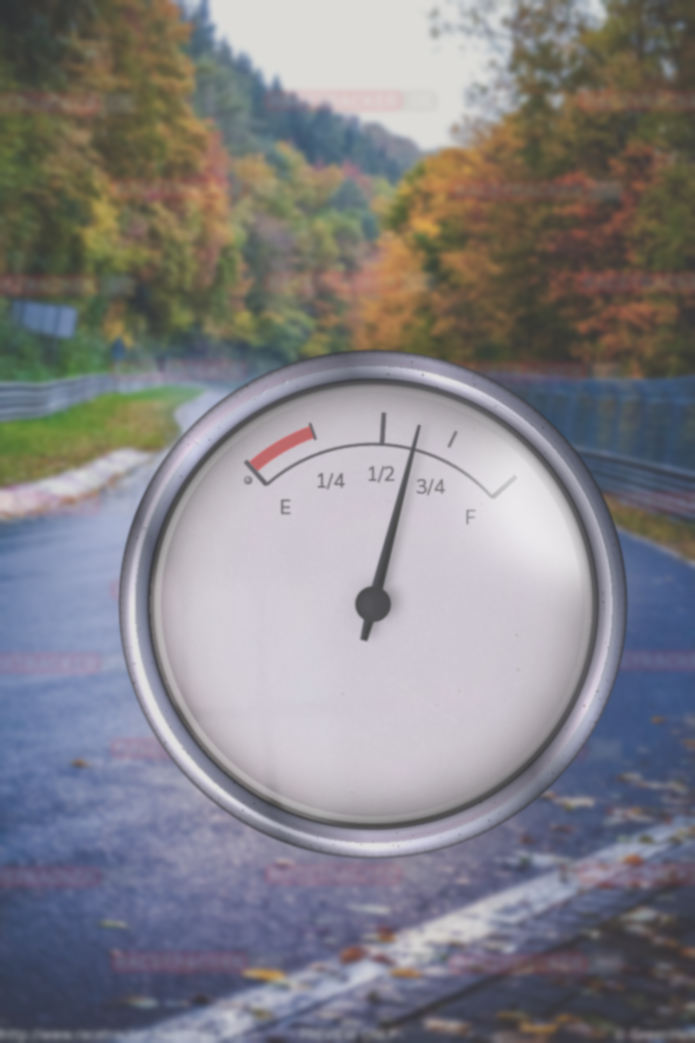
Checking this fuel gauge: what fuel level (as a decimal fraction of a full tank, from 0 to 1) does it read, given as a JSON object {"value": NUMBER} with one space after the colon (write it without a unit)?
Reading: {"value": 0.625}
